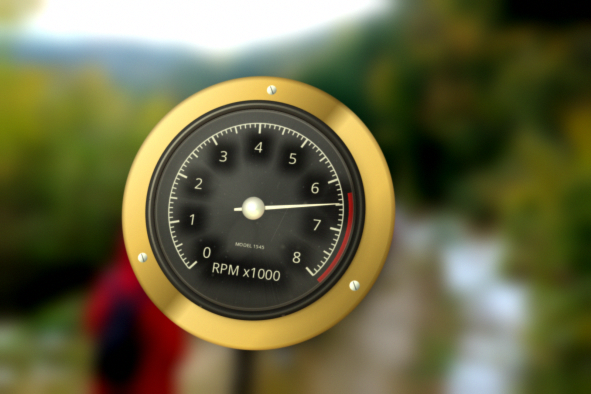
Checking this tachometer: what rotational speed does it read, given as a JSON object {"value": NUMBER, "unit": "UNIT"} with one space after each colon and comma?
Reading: {"value": 6500, "unit": "rpm"}
